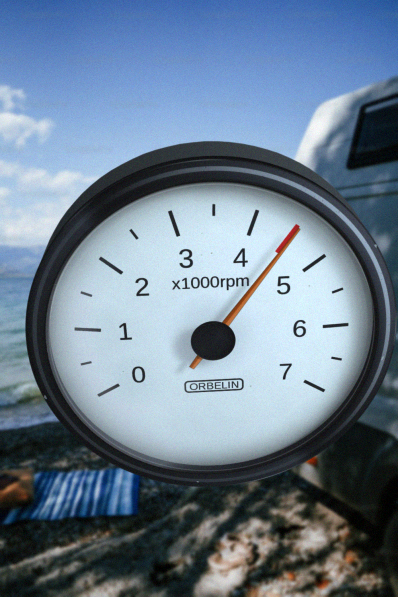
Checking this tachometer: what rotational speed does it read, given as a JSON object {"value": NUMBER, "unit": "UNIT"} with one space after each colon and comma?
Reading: {"value": 4500, "unit": "rpm"}
